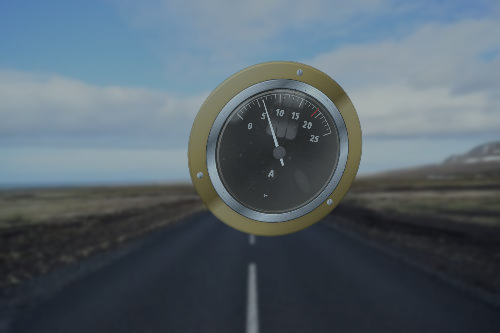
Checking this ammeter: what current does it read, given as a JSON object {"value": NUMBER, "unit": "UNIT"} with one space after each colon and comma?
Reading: {"value": 6, "unit": "A"}
